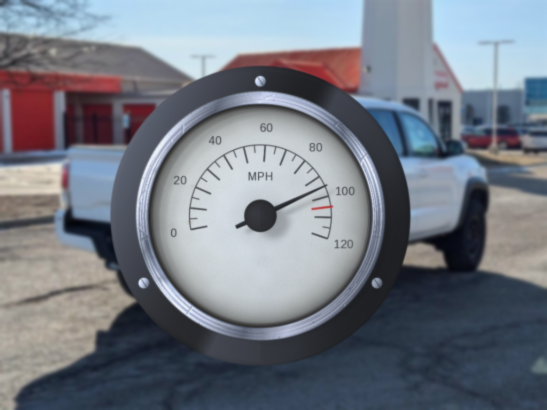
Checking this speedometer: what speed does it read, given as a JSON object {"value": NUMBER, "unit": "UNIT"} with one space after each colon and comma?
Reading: {"value": 95, "unit": "mph"}
